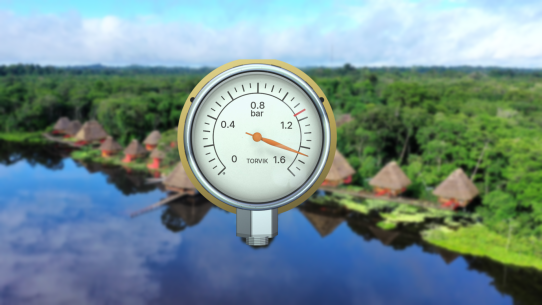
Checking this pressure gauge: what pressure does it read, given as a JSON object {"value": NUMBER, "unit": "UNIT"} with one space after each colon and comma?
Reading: {"value": 1.45, "unit": "bar"}
